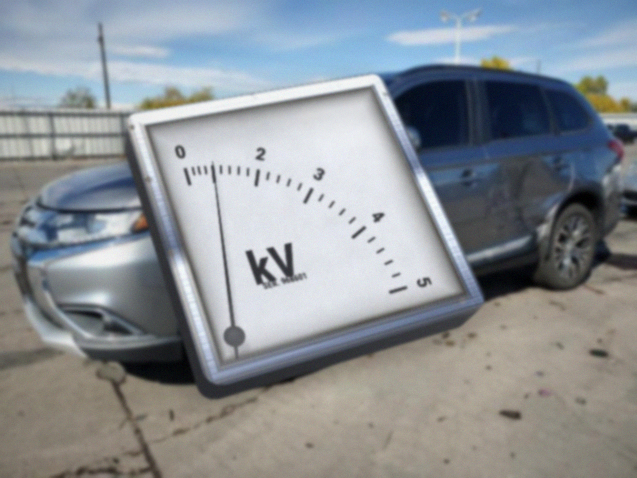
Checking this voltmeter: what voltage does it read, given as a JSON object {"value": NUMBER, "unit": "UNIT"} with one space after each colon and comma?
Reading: {"value": 1, "unit": "kV"}
